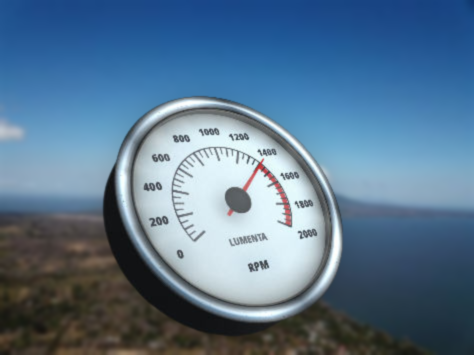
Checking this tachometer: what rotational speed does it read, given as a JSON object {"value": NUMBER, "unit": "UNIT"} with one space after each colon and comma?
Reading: {"value": 1400, "unit": "rpm"}
